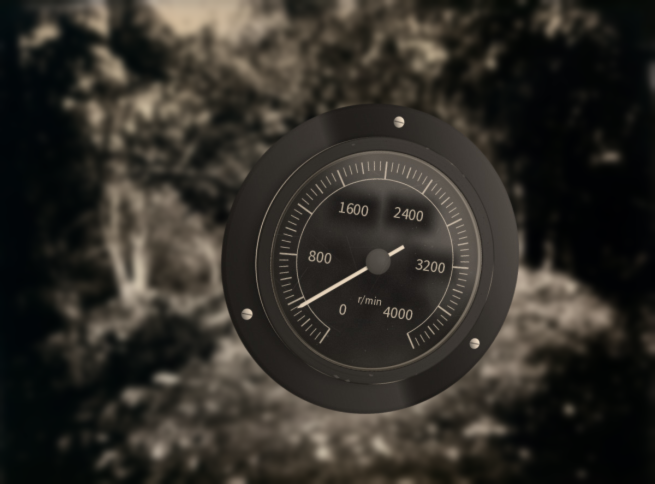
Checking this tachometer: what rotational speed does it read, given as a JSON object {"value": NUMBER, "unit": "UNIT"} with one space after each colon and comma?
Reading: {"value": 350, "unit": "rpm"}
